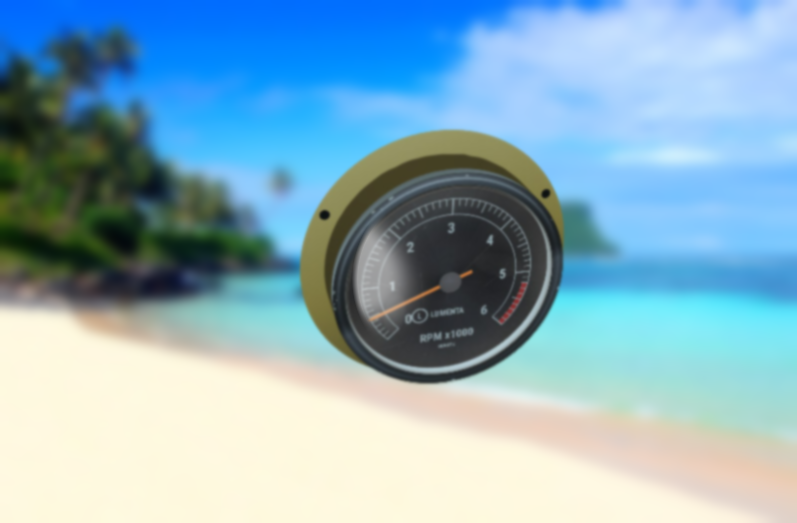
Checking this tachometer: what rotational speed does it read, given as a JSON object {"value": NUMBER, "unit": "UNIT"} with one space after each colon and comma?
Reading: {"value": 500, "unit": "rpm"}
